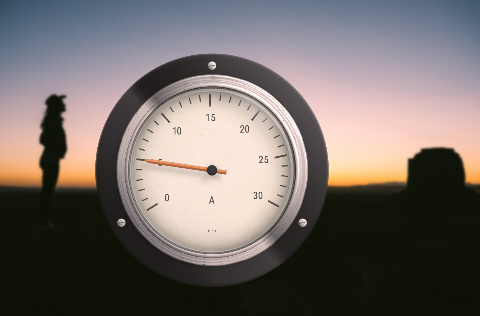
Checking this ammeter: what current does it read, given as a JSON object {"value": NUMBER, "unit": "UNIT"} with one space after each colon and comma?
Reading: {"value": 5, "unit": "A"}
